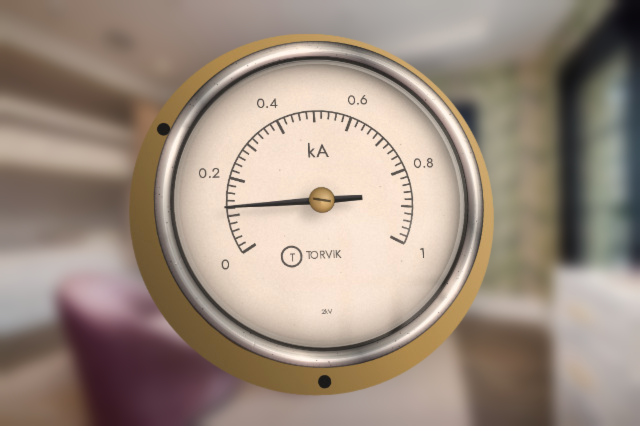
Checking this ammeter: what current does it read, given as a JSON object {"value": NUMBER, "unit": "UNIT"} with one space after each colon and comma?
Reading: {"value": 0.12, "unit": "kA"}
